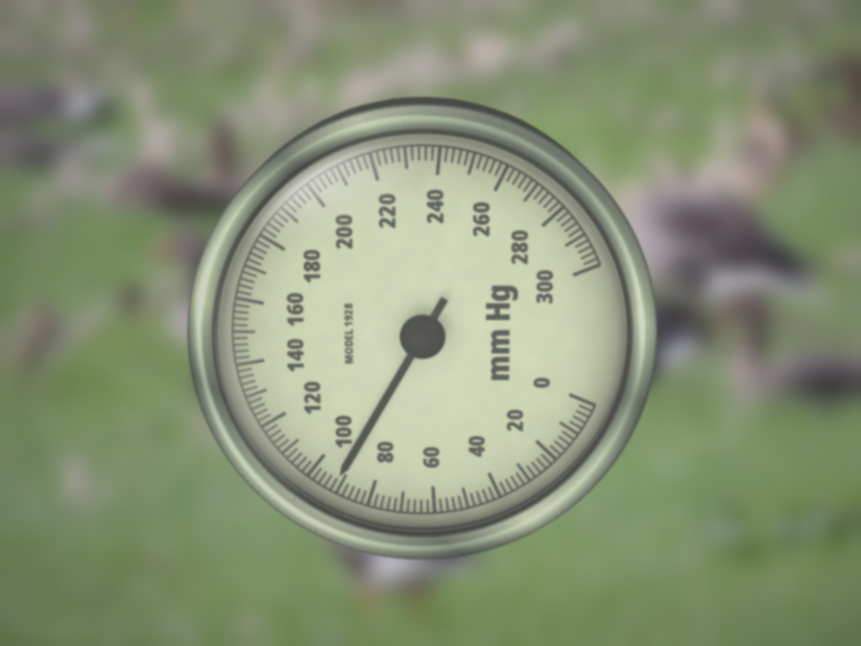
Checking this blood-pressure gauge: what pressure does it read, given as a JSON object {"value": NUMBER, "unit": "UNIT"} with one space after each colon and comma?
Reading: {"value": 92, "unit": "mmHg"}
